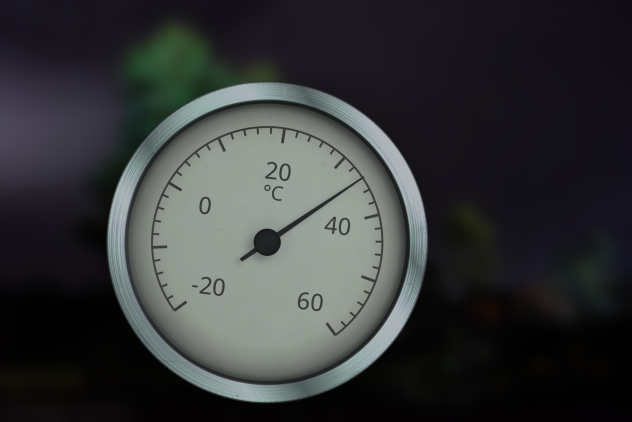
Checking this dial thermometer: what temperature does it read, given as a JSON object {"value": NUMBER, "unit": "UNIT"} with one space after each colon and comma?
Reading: {"value": 34, "unit": "°C"}
